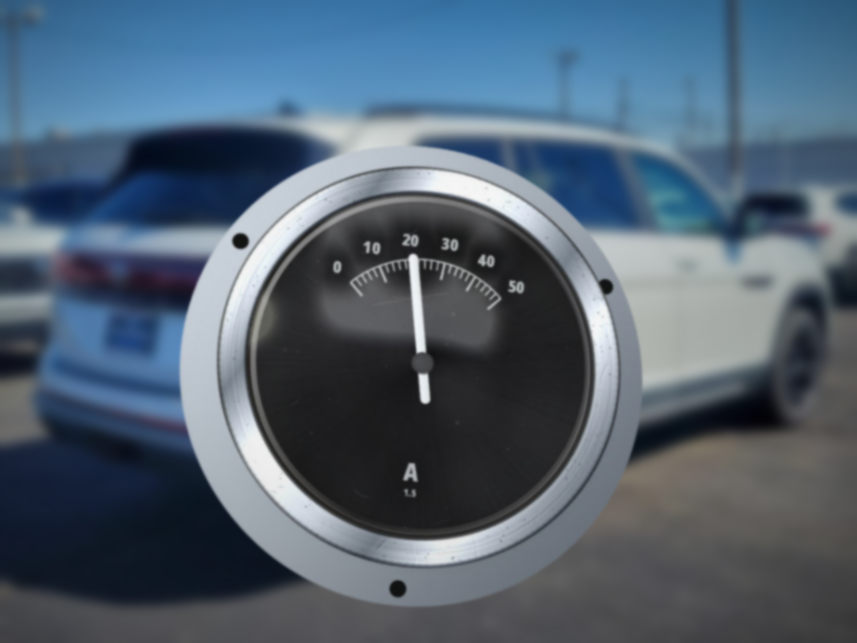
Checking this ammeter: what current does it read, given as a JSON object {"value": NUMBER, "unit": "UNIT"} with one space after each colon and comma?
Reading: {"value": 20, "unit": "A"}
